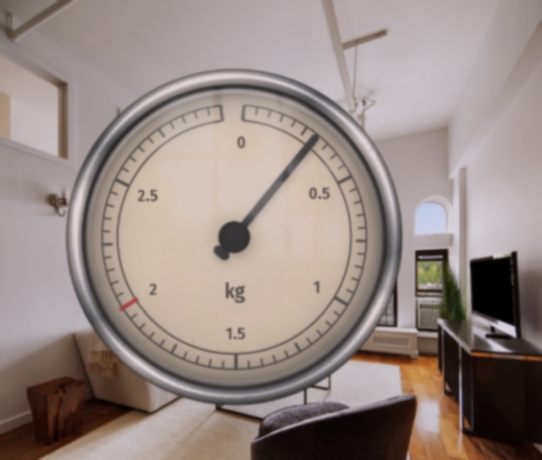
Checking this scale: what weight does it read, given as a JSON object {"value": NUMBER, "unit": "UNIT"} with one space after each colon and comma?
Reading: {"value": 0.3, "unit": "kg"}
